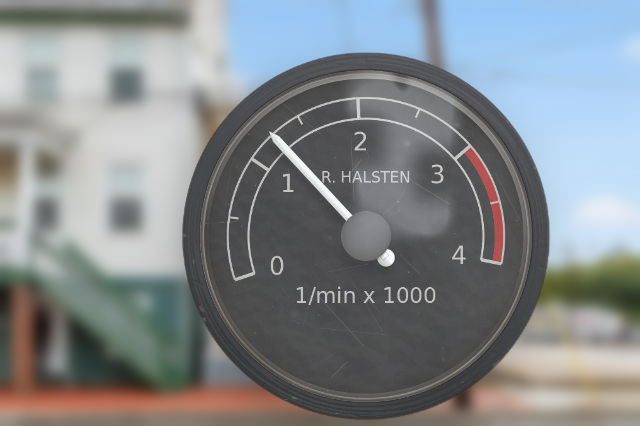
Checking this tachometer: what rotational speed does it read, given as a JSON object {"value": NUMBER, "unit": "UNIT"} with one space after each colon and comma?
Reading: {"value": 1250, "unit": "rpm"}
